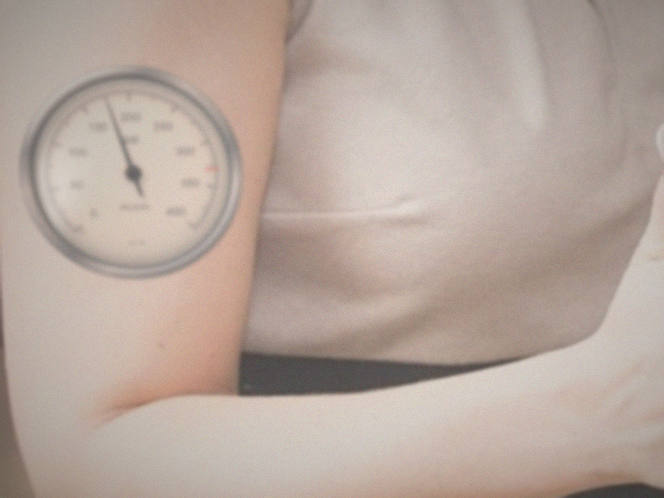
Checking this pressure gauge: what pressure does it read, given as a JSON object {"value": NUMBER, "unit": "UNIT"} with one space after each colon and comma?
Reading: {"value": 175, "unit": "psi"}
